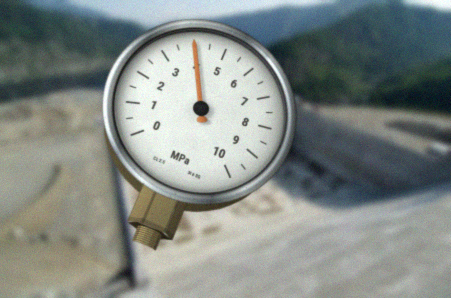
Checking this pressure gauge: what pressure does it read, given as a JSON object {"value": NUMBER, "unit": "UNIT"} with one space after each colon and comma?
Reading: {"value": 4, "unit": "MPa"}
